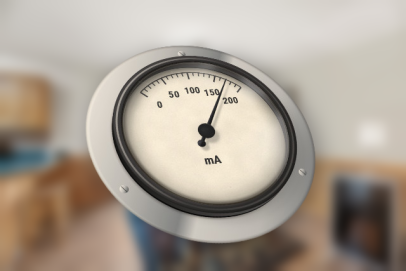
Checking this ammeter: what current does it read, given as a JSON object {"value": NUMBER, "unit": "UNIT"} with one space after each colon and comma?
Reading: {"value": 170, "unit": "mA"}
